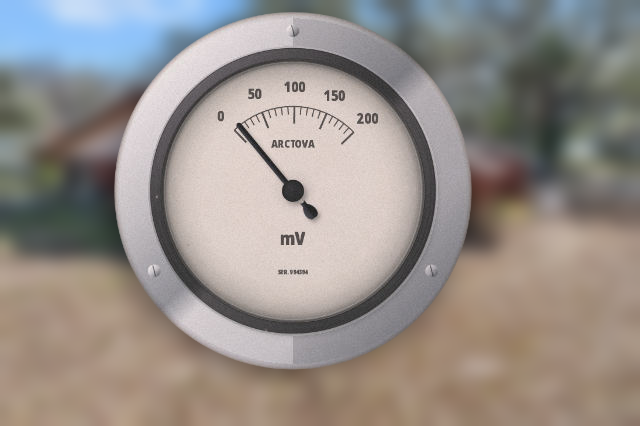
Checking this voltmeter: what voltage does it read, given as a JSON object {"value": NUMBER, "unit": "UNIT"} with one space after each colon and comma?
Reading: {"value": 10, "unit": "mV"}
